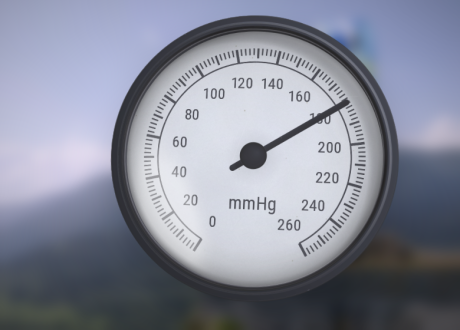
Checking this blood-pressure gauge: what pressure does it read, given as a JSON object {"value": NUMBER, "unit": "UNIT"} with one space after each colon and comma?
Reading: {"value": 180, "unit": "mmHg"}
